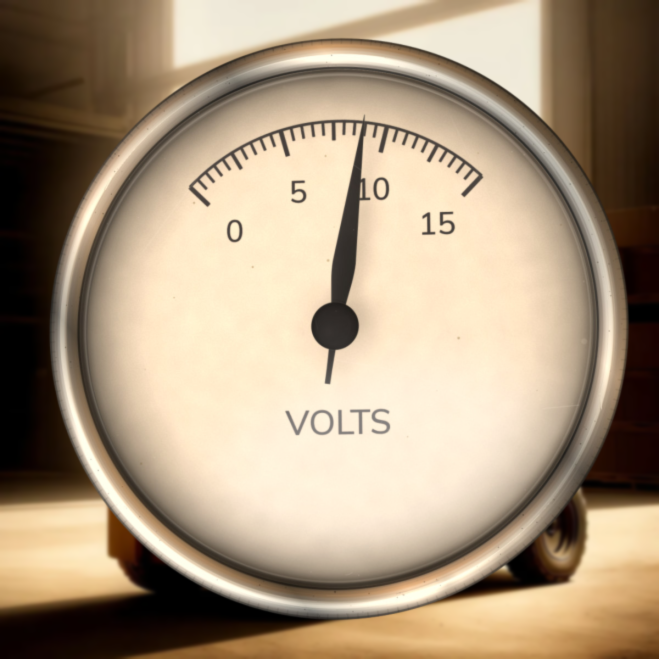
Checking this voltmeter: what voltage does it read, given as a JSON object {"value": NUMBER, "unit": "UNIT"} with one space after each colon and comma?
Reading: {"value": 9, "unit": "V"}
